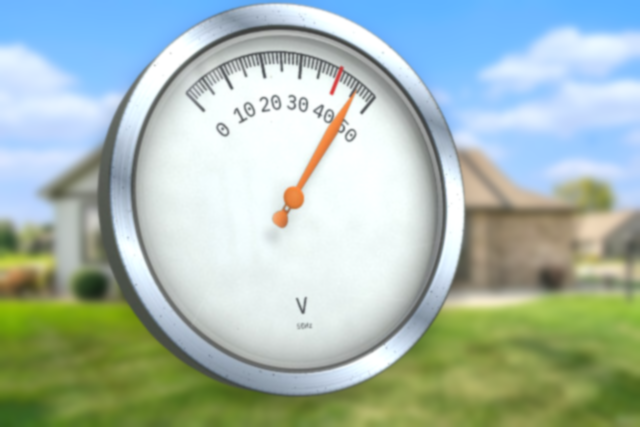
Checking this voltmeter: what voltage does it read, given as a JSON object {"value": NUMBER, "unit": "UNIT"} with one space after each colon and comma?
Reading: {"value": 45, "unit": "V"}
